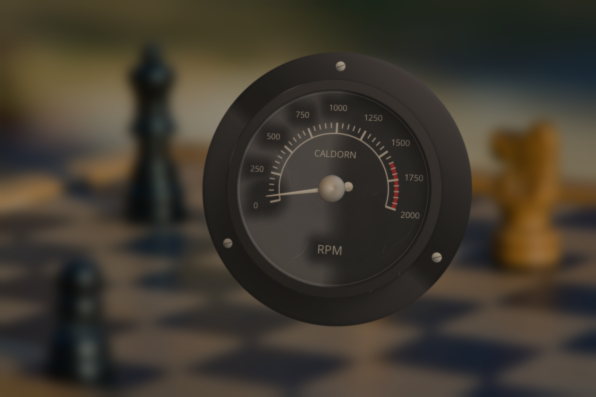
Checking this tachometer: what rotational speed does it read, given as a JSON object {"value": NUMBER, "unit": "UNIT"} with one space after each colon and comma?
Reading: {"value": 50, "unit": "rpm"}
